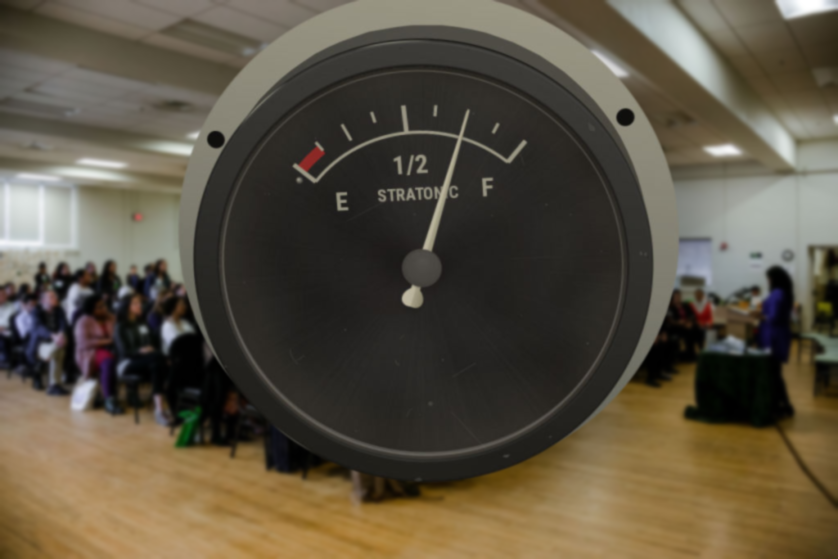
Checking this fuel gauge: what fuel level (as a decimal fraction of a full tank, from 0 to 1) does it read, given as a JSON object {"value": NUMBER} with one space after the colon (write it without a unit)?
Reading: {"value": 0.75}
